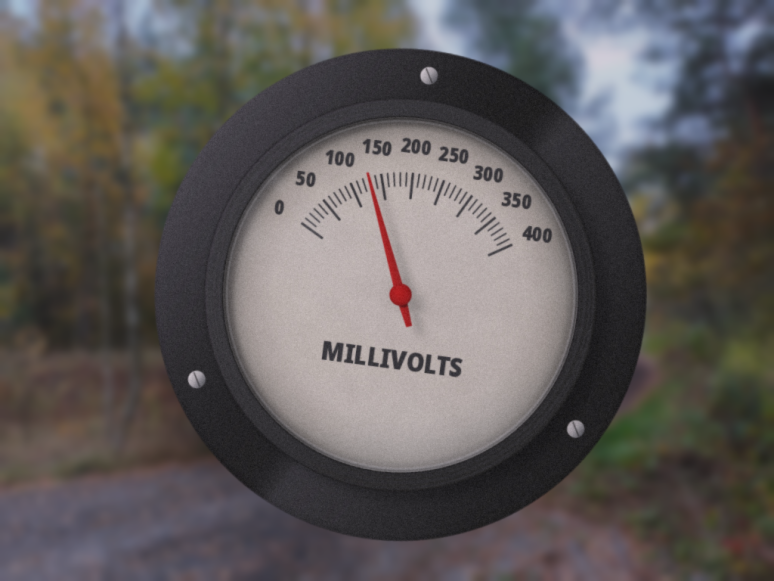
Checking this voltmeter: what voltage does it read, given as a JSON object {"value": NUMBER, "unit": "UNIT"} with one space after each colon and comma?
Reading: {"value": 130, "unit": "mV"}
